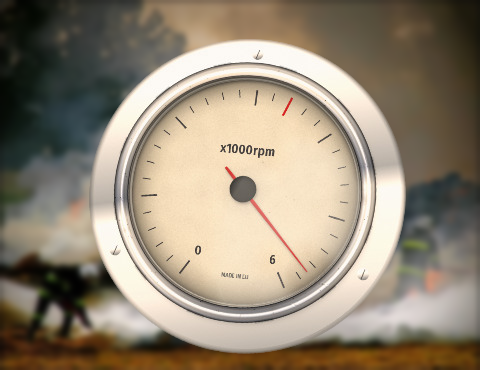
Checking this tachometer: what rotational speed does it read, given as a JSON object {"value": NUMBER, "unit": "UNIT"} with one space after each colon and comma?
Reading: {"value": 5700, "unit": "rpm"}
